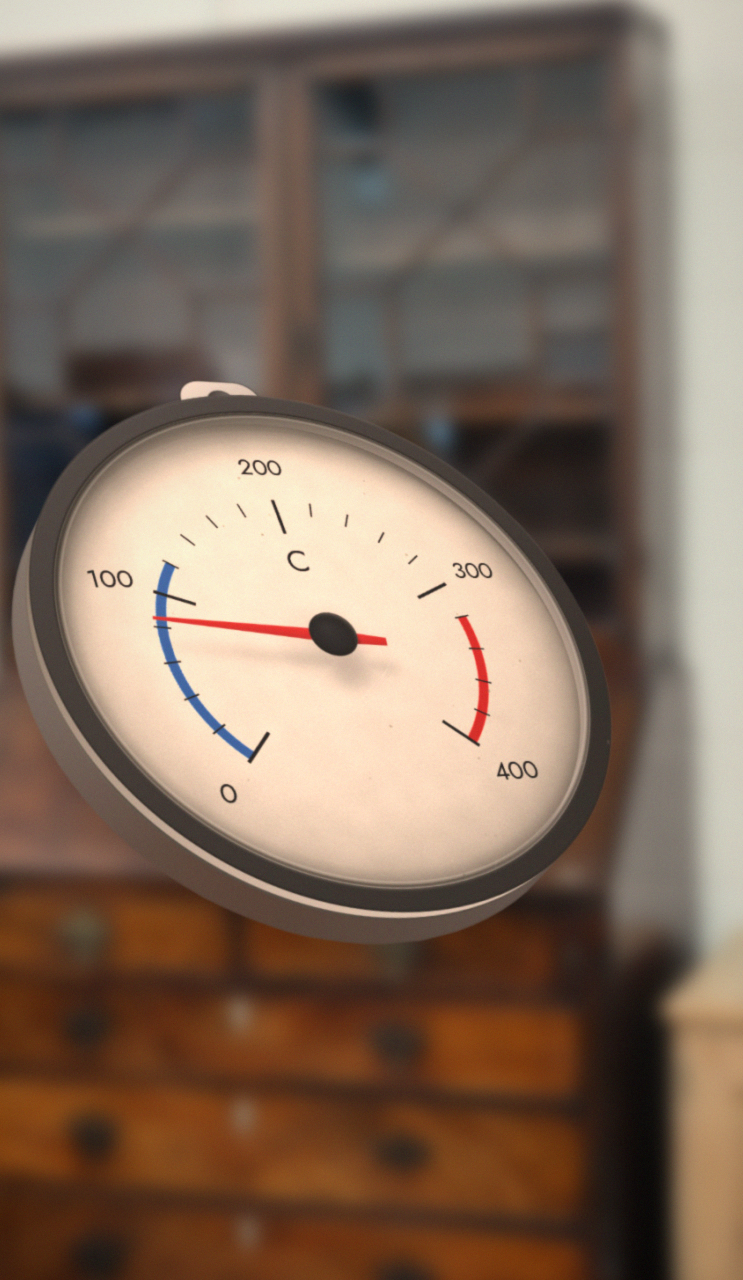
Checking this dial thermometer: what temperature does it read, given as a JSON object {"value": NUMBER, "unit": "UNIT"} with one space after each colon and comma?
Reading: {"value": 80, "unit": "°C"}
